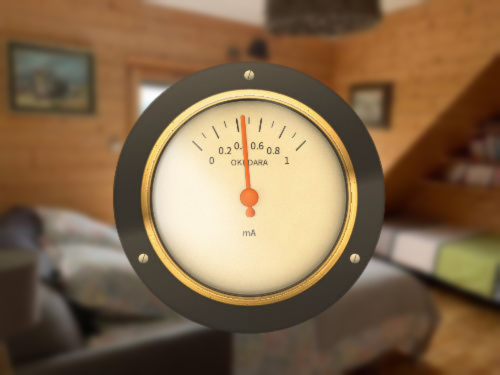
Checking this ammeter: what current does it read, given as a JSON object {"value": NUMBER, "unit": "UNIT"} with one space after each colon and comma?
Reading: {"value": 0.45, "unit": "mA"}
